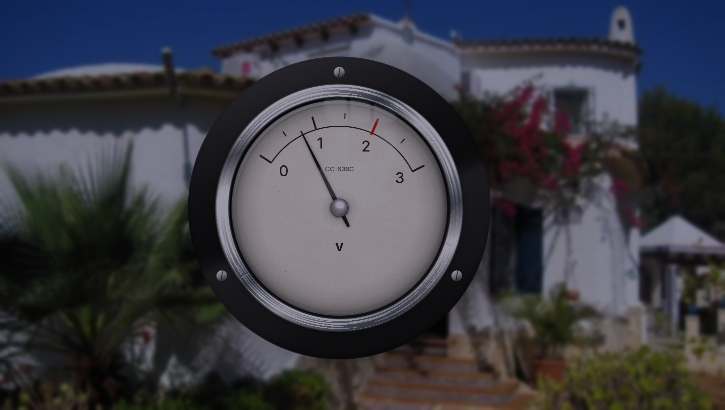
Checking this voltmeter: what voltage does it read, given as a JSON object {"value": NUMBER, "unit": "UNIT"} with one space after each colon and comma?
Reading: {"value": 0.75, "unit": "V"}
